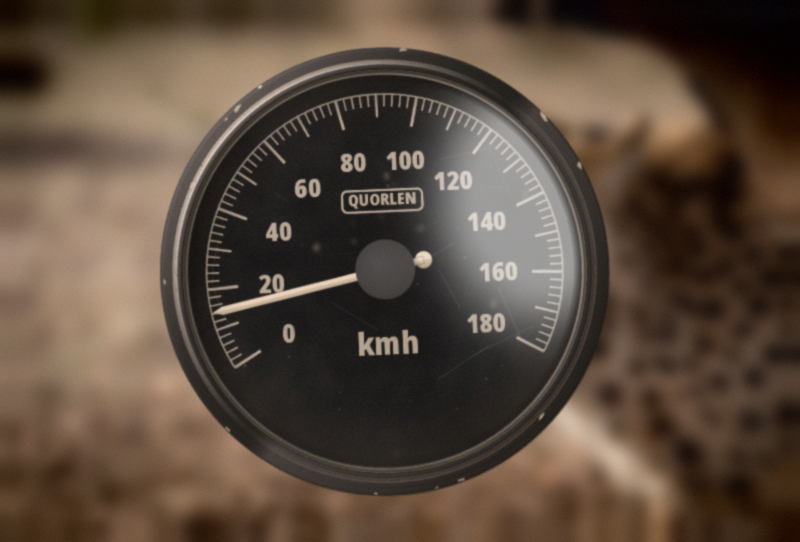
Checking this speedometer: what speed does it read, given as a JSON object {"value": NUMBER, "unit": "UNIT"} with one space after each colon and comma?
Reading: {"value": 14, "unit": "km/h"}
